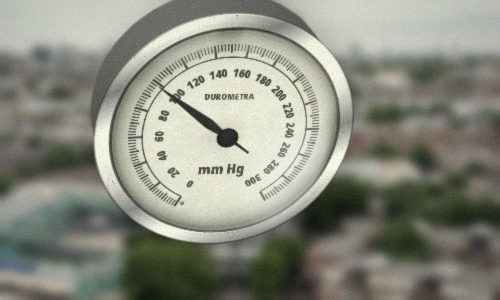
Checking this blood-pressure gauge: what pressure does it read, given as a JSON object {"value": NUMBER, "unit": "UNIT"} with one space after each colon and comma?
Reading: {"value": 100, "unit": "mmHg"}
